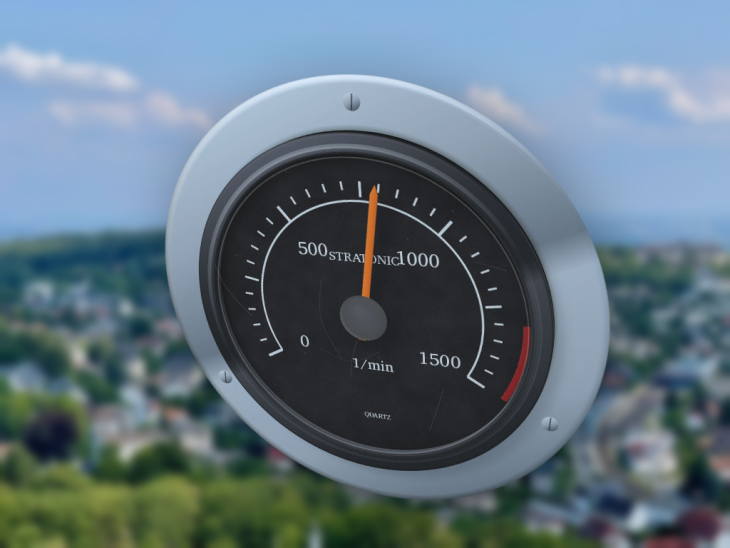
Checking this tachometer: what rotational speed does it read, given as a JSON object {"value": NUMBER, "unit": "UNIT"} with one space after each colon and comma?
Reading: {"value": 800, "unit": "rpm"}
